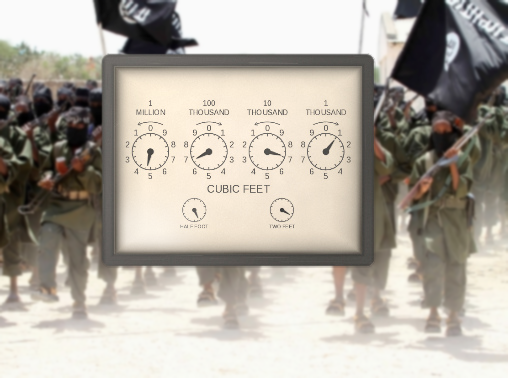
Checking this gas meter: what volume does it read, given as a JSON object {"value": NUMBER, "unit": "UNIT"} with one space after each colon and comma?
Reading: {"value": 467100, "unit": "ft³"}
